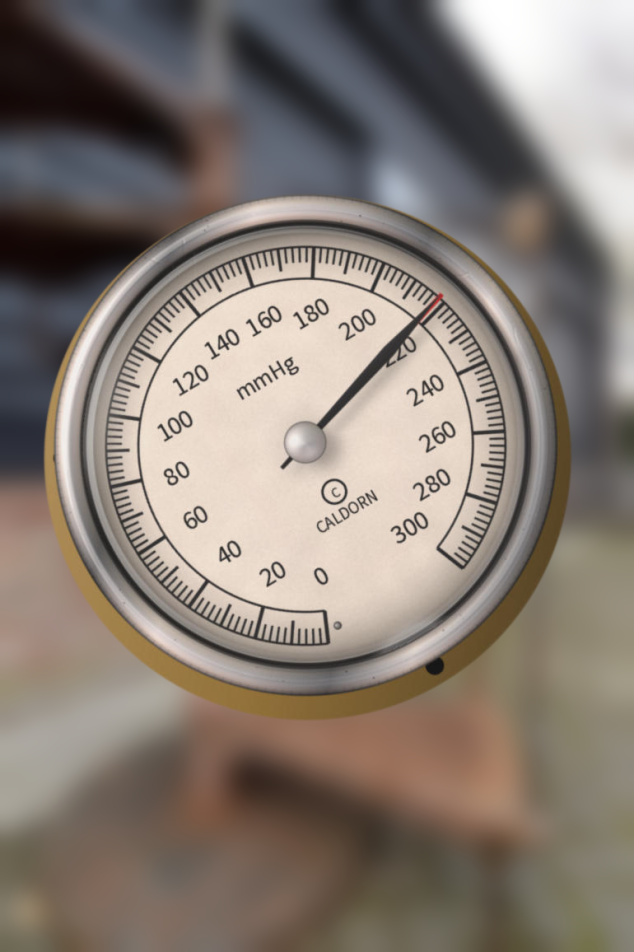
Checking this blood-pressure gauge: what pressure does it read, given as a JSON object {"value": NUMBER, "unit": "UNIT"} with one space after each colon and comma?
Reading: {"value": 218, "unit": "mmHg"}
